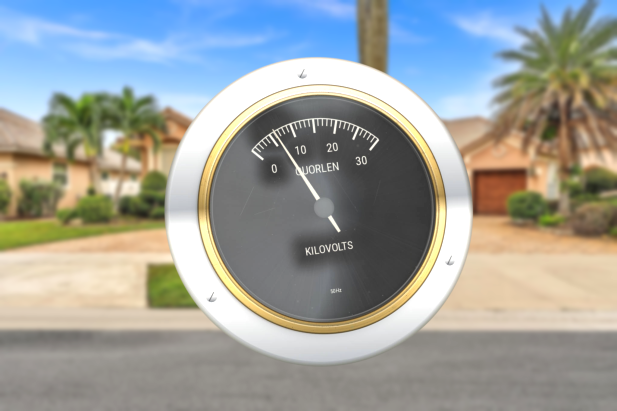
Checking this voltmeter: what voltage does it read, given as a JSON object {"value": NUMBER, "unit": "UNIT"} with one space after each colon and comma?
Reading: {"value": 6, "unit": "kV"}
